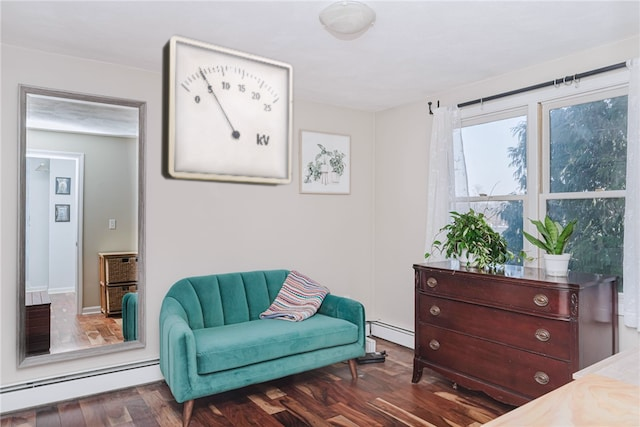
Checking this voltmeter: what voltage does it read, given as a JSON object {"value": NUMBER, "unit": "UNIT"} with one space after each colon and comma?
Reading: {"value": 5, "unit": "kV"}
